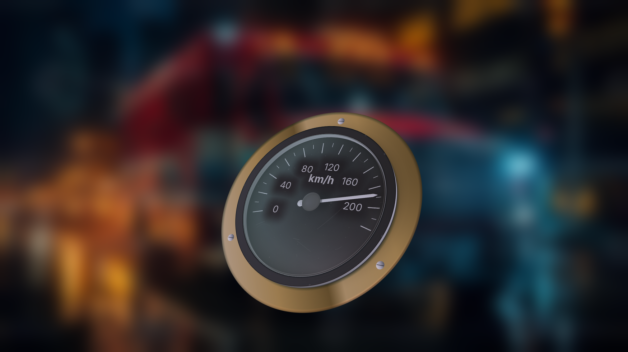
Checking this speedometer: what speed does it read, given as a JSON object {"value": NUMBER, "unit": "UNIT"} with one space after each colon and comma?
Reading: {"value": 190, "unit": "km/h"}
